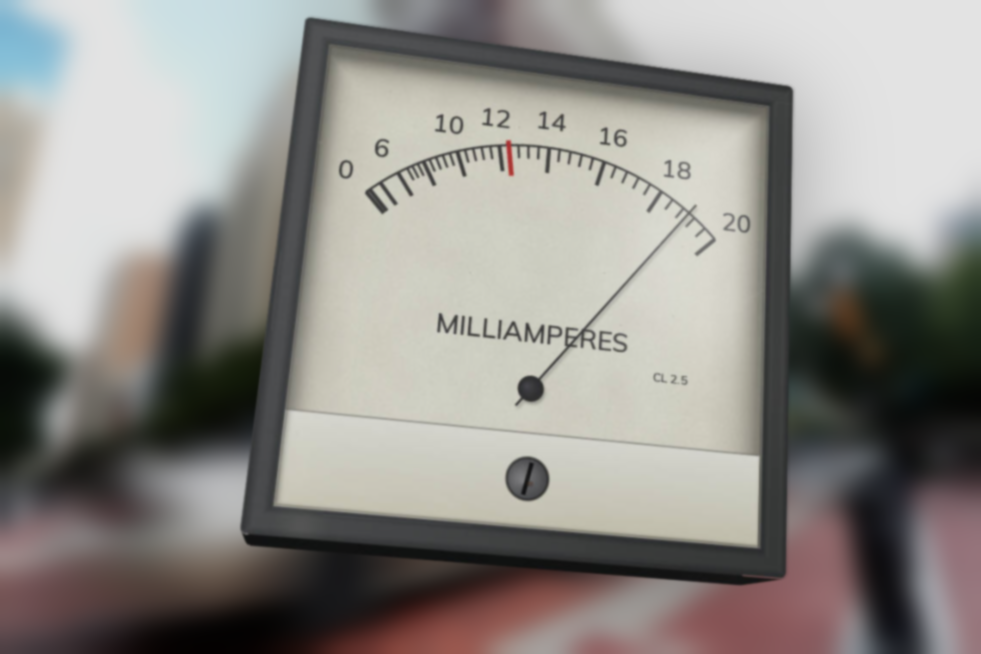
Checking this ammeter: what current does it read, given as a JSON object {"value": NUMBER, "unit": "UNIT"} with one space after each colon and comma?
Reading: {"value": 19, "unit": "mA"}
